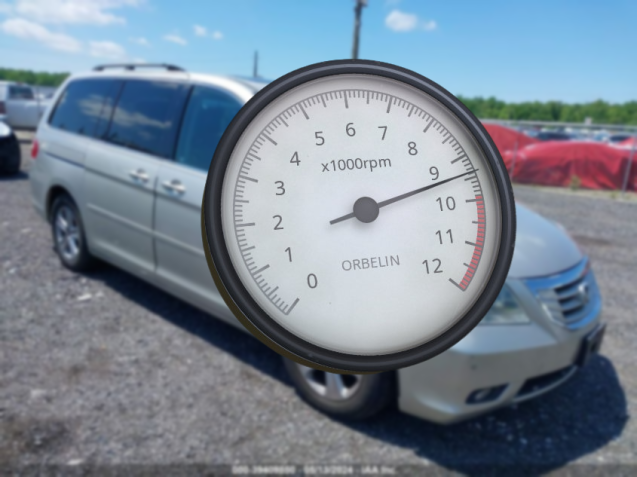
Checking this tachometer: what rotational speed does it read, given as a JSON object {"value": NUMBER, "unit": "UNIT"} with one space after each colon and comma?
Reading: {"value": 9400, "unit": "rpm"}
